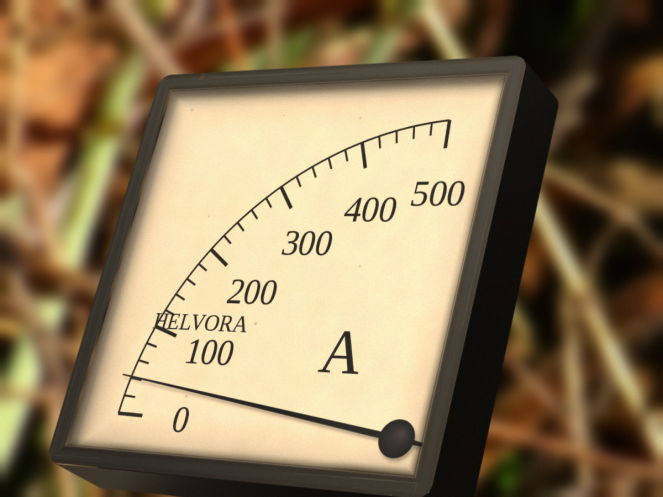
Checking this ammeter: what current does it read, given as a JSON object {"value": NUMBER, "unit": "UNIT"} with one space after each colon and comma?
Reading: {"value": 40, "unit": "A"}
